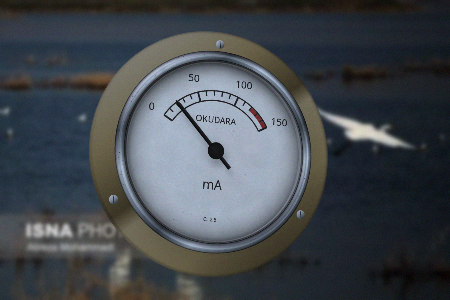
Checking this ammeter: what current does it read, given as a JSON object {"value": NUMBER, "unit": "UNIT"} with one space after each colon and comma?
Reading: {"value": 20, "unit": "mA"}
